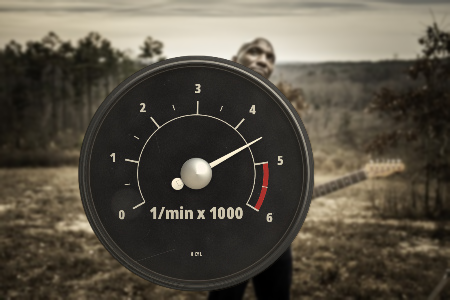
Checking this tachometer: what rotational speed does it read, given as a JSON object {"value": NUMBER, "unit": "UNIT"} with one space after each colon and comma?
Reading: {"value": 4500, "unit": "rpm"}
